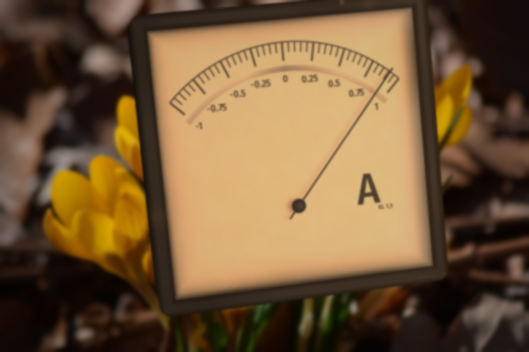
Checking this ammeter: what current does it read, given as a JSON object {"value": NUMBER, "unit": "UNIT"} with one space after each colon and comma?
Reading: {"value": 0.9, "unit": "A"}
